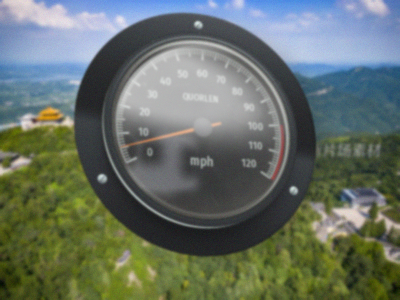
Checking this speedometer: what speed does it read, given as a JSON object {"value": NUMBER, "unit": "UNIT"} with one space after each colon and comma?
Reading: {"value": 5, "unit": "mph"}
